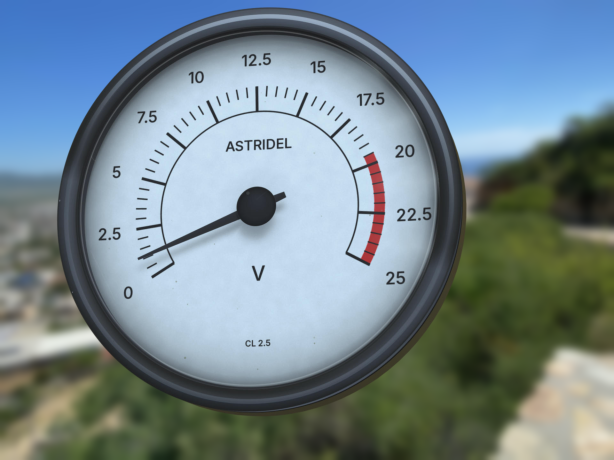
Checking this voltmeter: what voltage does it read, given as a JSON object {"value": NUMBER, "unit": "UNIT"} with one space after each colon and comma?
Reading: {"value": 1, "unit": "V"}
